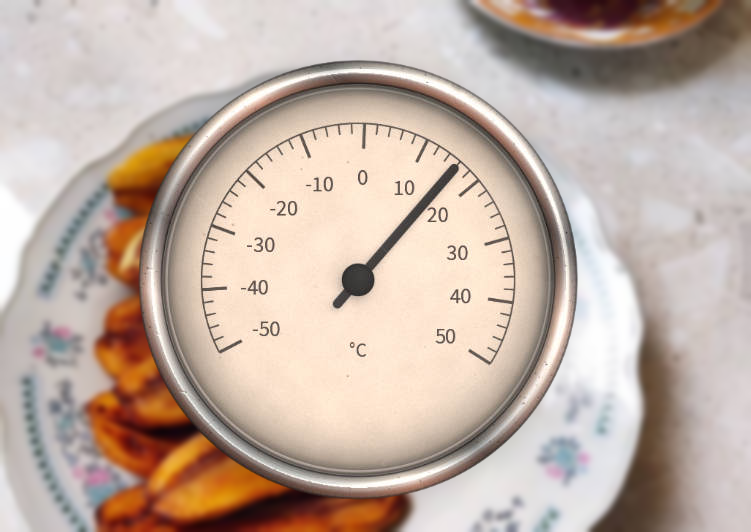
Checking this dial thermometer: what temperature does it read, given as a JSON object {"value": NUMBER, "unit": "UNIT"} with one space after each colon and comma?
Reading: {"value": 16, "unit": "°C"}
